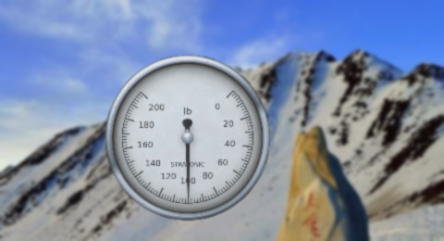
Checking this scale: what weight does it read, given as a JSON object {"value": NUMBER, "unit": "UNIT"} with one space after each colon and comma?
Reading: {"value": 100, "unit": "lb"}
